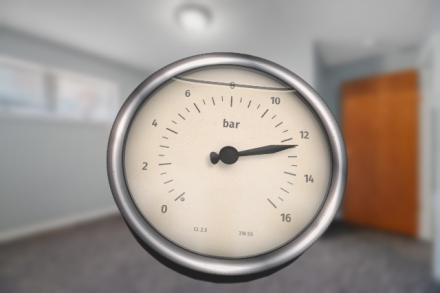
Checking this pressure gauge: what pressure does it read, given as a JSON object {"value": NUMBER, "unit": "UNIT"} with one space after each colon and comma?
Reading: {"value": 12.5, "unit": "bar"}
